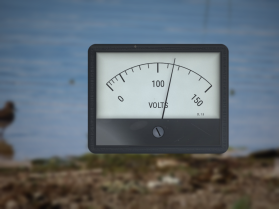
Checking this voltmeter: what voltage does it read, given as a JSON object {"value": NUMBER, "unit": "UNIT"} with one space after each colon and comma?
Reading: {"value": 115, "unit": "V"}
